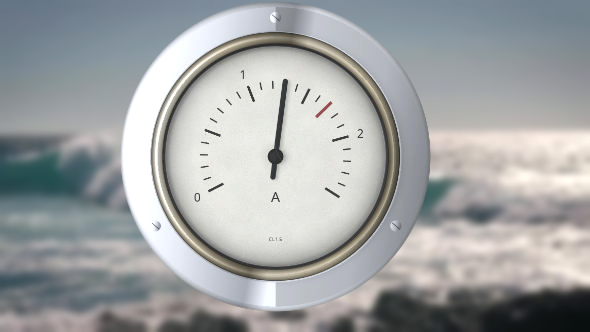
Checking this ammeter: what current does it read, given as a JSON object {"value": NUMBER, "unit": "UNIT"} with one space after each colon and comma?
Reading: {"value": 1.3, "unit": "A"}
